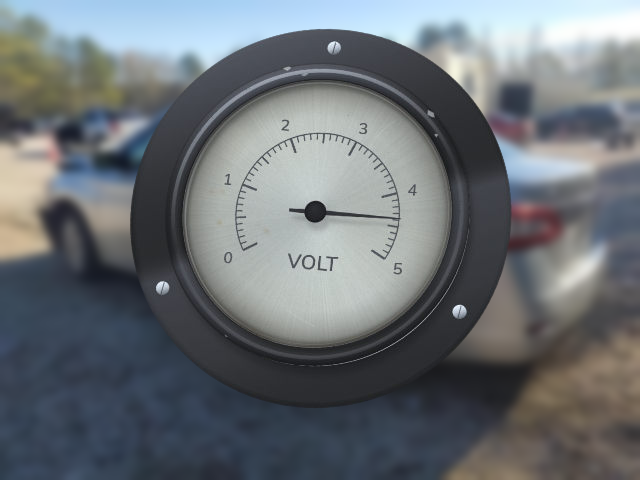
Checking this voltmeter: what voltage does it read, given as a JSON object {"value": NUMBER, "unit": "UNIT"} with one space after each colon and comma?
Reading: {"value": 4.4, "unit": "V"}
